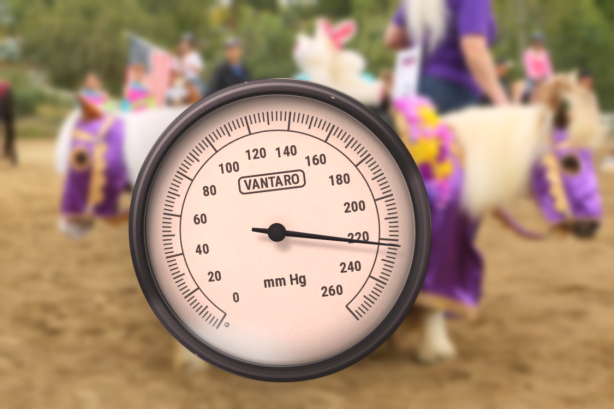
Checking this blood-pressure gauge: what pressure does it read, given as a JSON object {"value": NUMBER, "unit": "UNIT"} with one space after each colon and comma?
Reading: {"value": 222, "unit": "mmHg"}
